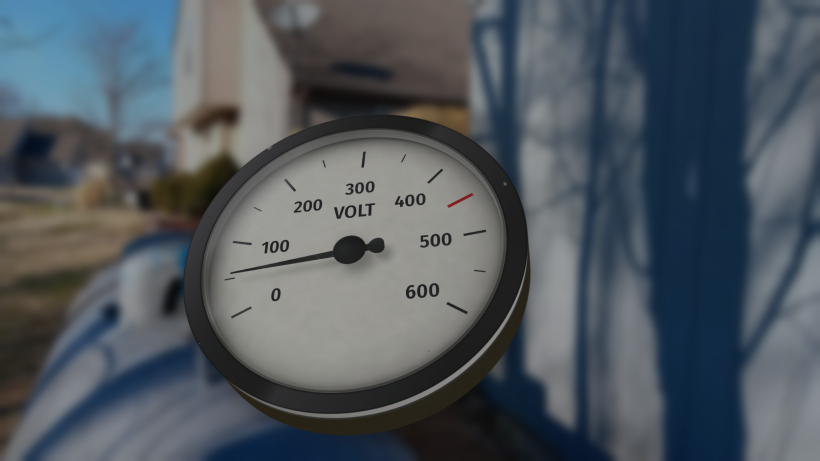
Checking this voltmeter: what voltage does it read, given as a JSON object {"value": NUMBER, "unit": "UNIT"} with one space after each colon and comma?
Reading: {"value": 50, "unit": "V"}
